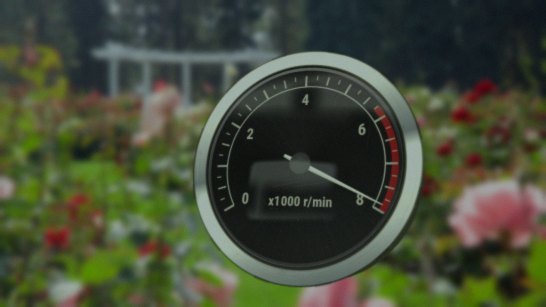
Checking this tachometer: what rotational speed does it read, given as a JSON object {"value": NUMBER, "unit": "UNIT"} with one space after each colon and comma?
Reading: {"value": 7875, "unit": "rpm"}
